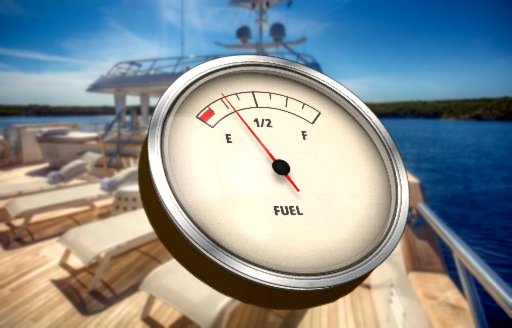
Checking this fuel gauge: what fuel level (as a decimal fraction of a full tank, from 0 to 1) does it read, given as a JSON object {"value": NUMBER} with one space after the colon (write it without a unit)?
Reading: {"value": 0.25}
